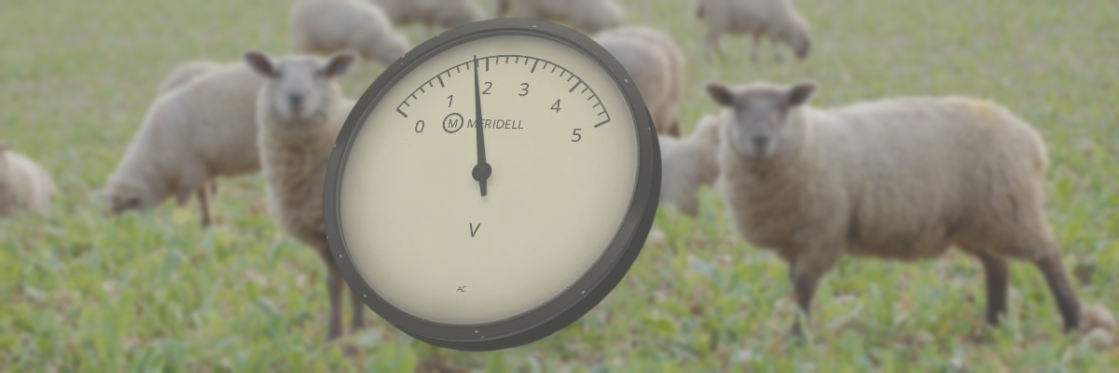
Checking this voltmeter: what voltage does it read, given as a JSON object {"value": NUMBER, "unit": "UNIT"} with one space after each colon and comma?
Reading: {"value": 1.8, "unit": "V"}
